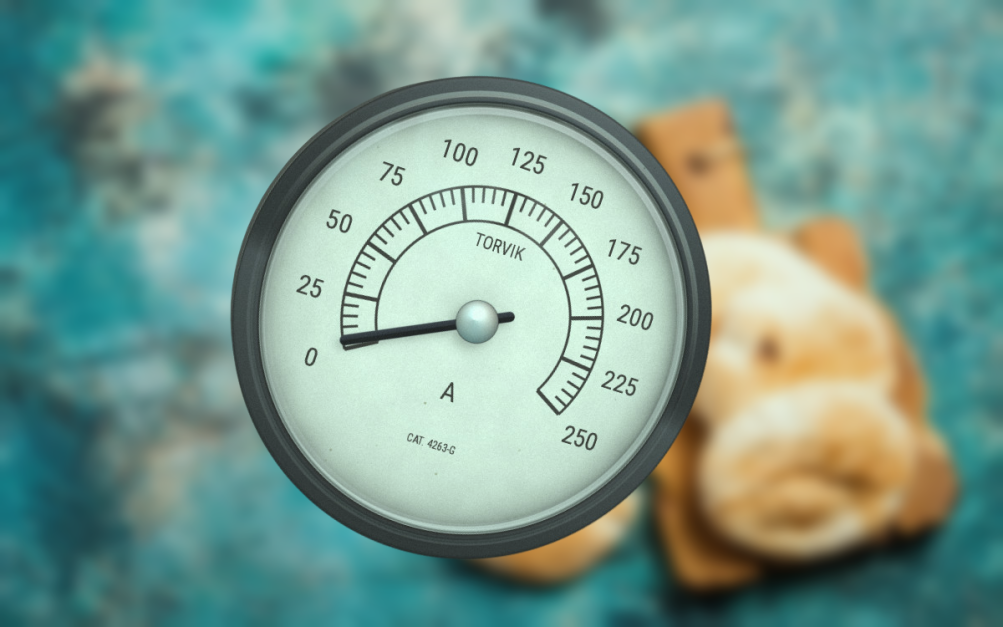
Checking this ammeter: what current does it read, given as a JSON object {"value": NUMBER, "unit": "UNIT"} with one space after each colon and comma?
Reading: {"value": 5, "unit": "A"}
